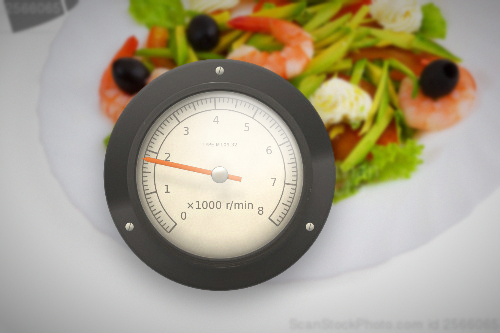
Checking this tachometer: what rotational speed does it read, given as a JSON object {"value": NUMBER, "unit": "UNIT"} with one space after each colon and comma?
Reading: {"value": 1800, "unit": "rpm"}
